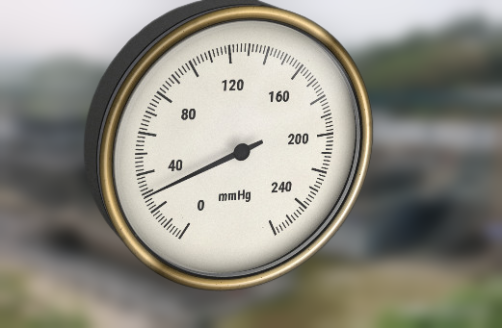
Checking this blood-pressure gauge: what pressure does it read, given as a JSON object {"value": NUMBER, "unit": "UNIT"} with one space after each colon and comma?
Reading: {"value": 30, "unit": "mmHg"}
